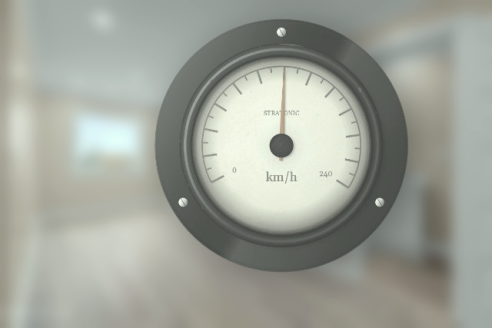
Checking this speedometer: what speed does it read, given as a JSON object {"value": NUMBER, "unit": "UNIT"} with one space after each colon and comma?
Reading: {"value": 120, "unit": "km/h"}
